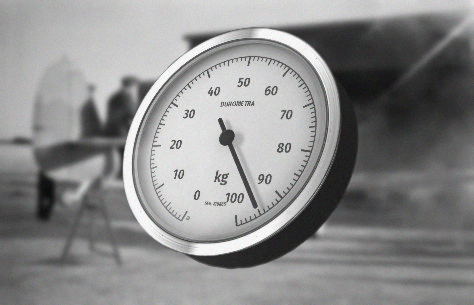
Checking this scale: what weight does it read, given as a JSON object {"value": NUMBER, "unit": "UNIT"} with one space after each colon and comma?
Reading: {"value": 95, "unit": "kg"}
